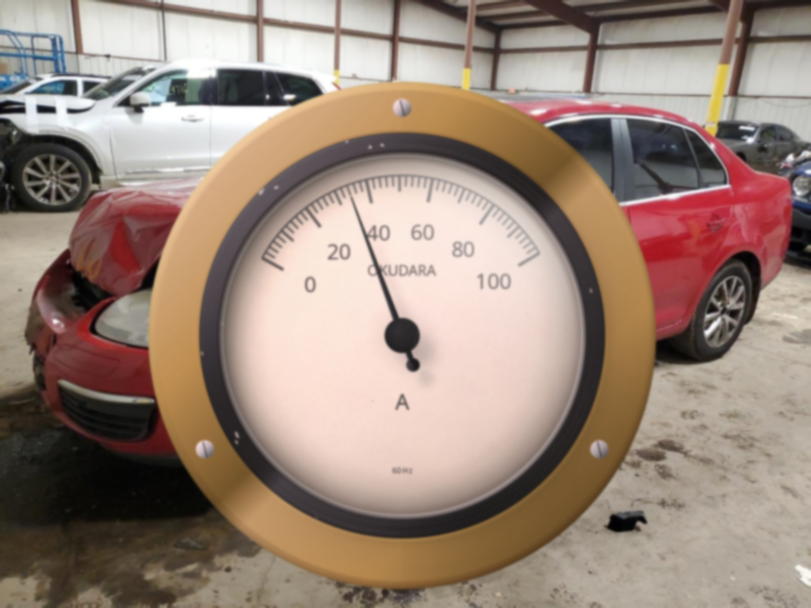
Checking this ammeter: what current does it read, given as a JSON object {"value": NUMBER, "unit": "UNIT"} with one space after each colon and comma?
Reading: {"value": 34, "unit": "A"}
